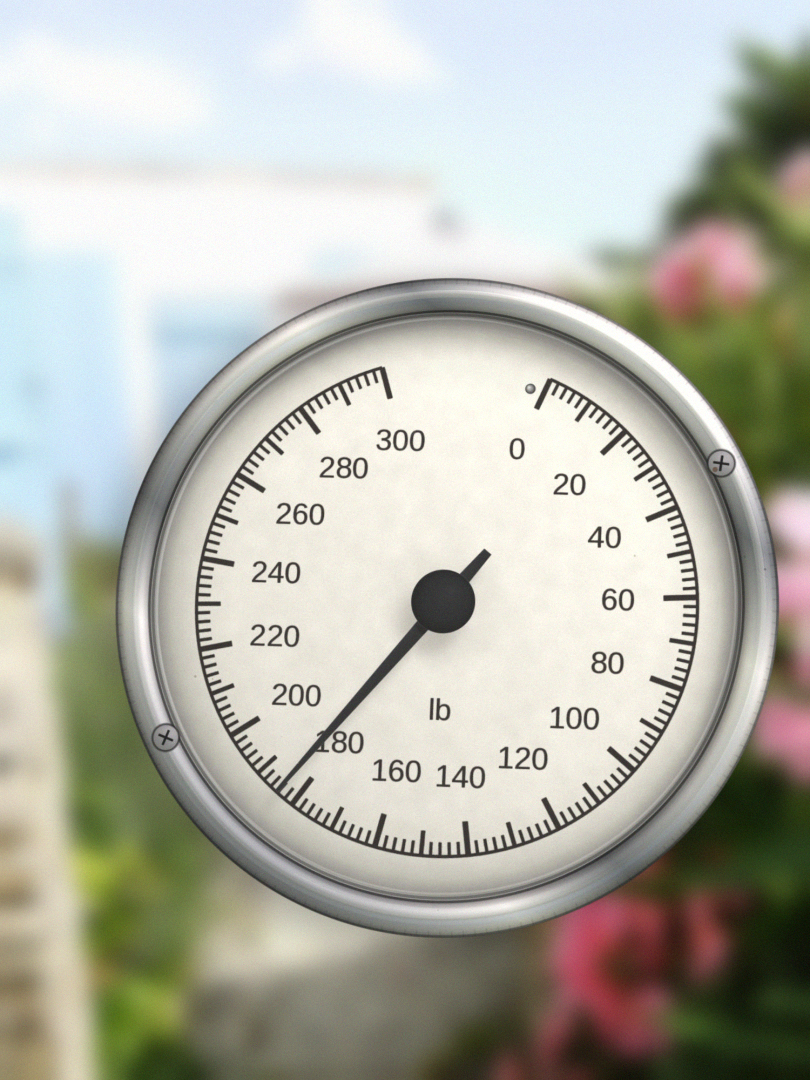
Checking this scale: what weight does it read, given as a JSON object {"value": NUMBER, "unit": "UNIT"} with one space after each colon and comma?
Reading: {"value": 184, "unit": "lb"}
